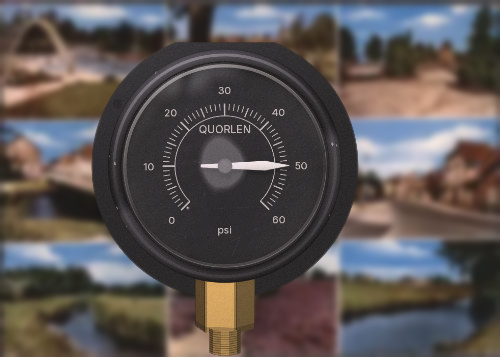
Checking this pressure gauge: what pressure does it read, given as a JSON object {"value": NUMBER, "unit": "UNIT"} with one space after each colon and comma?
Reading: {"value": 50, "unit": "psi"}
